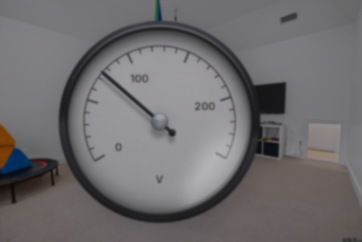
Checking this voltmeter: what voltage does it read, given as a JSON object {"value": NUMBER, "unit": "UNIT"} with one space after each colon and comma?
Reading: {"value": 75, "unit": "V"}
